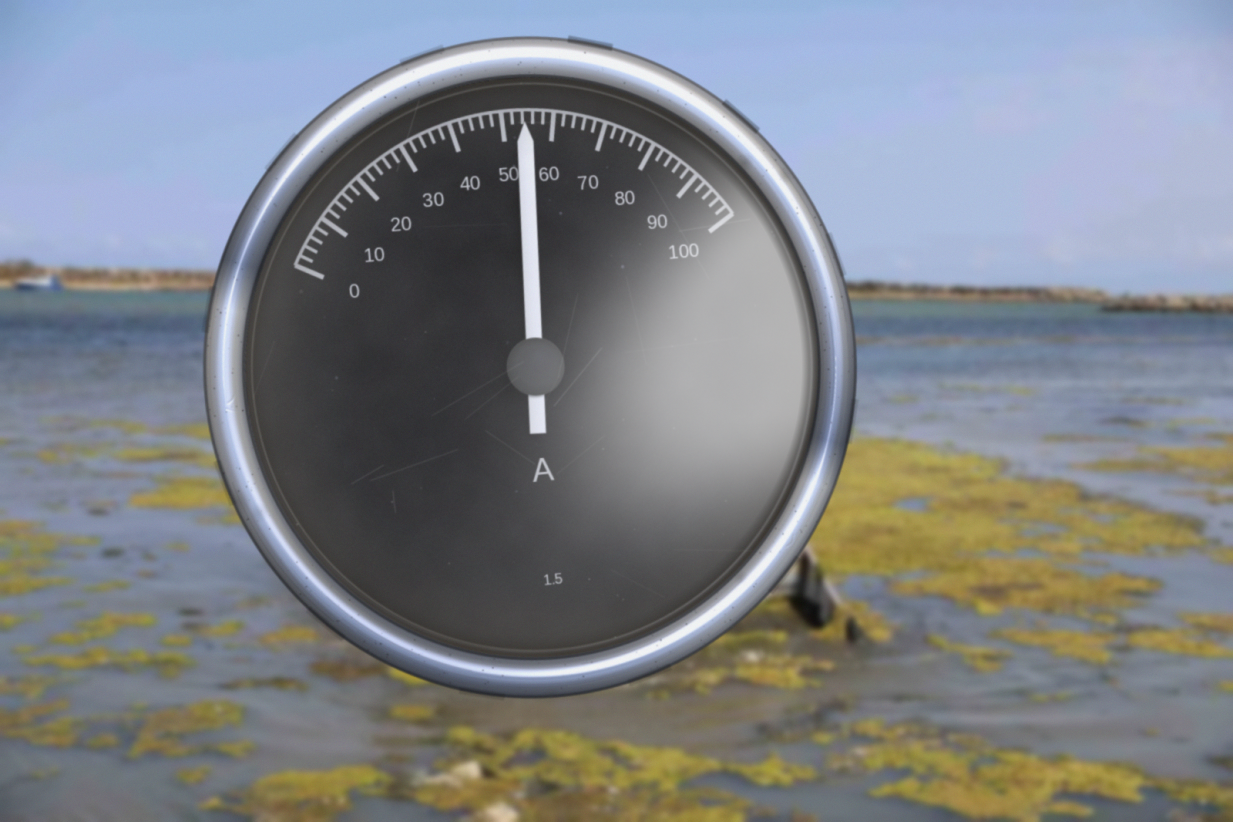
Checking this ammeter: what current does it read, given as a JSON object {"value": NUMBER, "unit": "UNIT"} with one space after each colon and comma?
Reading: {"value": 54, "unit": "A"}
